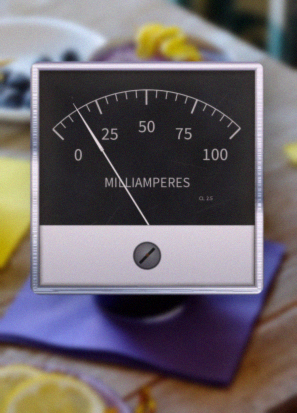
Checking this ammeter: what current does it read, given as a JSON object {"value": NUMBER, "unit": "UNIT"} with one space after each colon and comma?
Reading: {"value": 15, "unit": "mA"}
